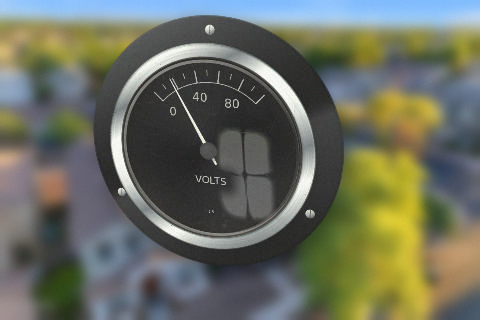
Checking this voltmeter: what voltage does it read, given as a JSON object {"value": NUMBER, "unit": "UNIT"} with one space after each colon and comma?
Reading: {"value": 20, "unit": "V"}
